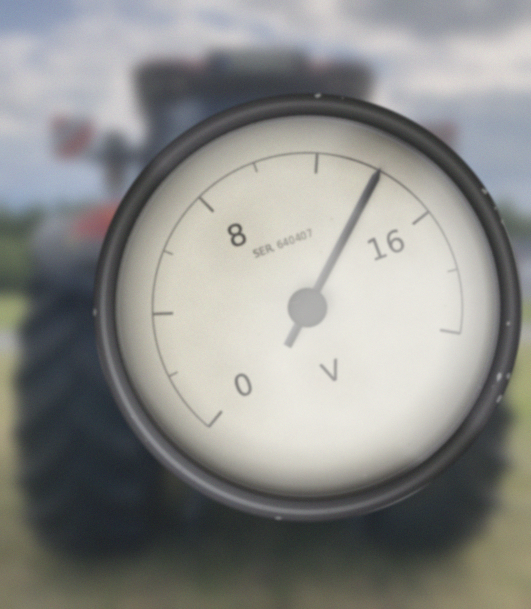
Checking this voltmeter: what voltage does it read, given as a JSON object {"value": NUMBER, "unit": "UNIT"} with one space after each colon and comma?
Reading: {"value": 14, "unit": "V"}
